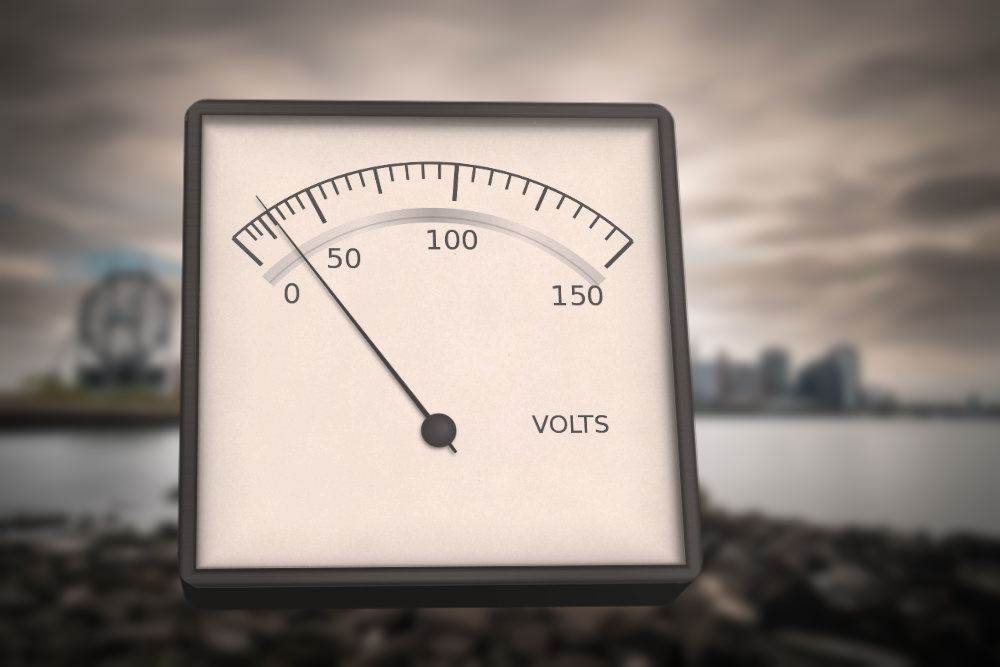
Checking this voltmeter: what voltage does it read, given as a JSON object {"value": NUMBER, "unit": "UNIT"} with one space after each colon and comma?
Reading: {"value": 30, "unit": "V"}
